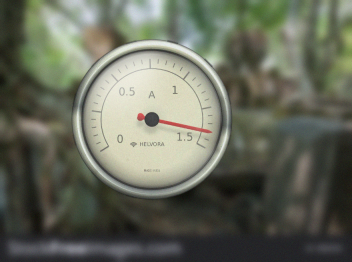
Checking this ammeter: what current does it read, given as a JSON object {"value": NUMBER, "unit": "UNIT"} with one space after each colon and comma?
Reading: {"value": 1.4, "unit": "A"}
